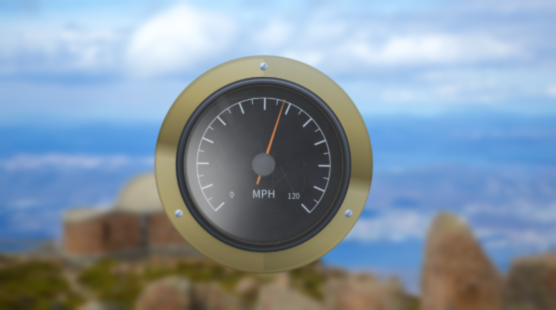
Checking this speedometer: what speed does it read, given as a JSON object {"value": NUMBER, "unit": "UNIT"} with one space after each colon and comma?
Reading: {"value": 67.5, "unit": "mph"}
